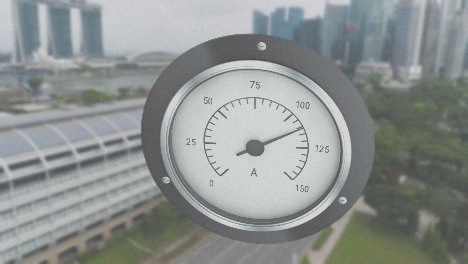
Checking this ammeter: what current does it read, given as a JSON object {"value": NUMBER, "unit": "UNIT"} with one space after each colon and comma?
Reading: {"value": 110, "unit": "A"}
